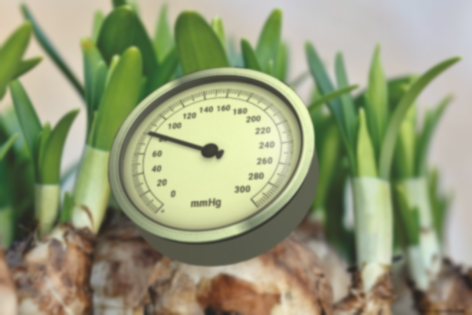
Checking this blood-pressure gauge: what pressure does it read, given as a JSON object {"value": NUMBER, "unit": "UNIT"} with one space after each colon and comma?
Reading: {"value": 80, "unit": "mmHg"}
